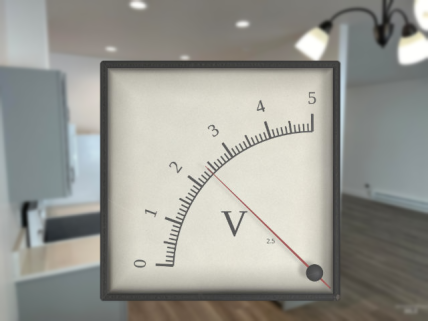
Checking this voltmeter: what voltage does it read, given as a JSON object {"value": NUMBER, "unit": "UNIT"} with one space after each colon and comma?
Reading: {"value": 2.4, "unit": "V"}
